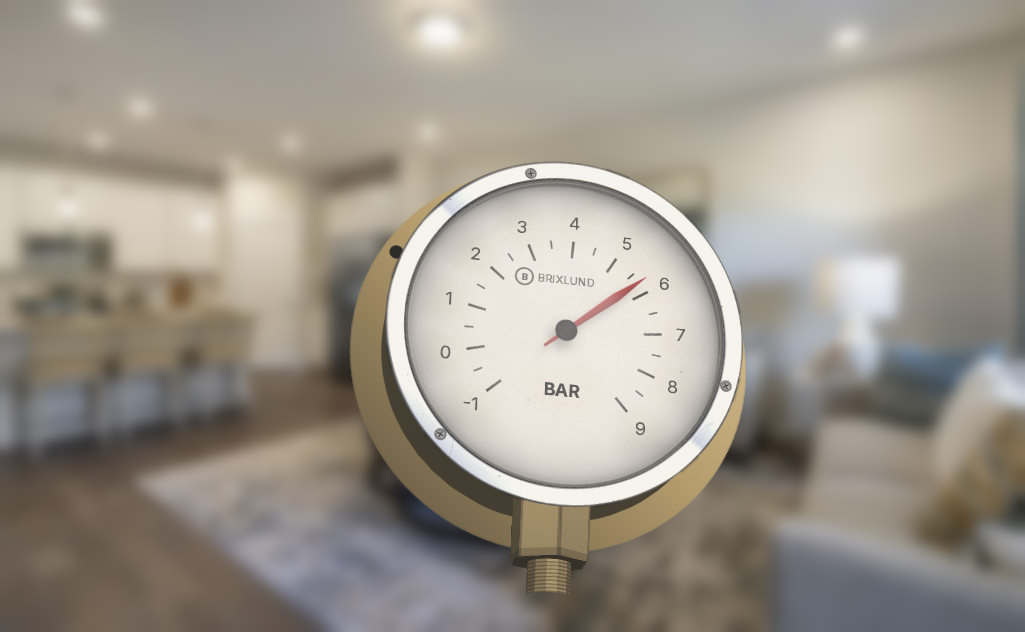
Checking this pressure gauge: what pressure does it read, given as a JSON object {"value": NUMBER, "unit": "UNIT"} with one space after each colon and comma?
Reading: {"value": 5.75, "unit": "bar"}
